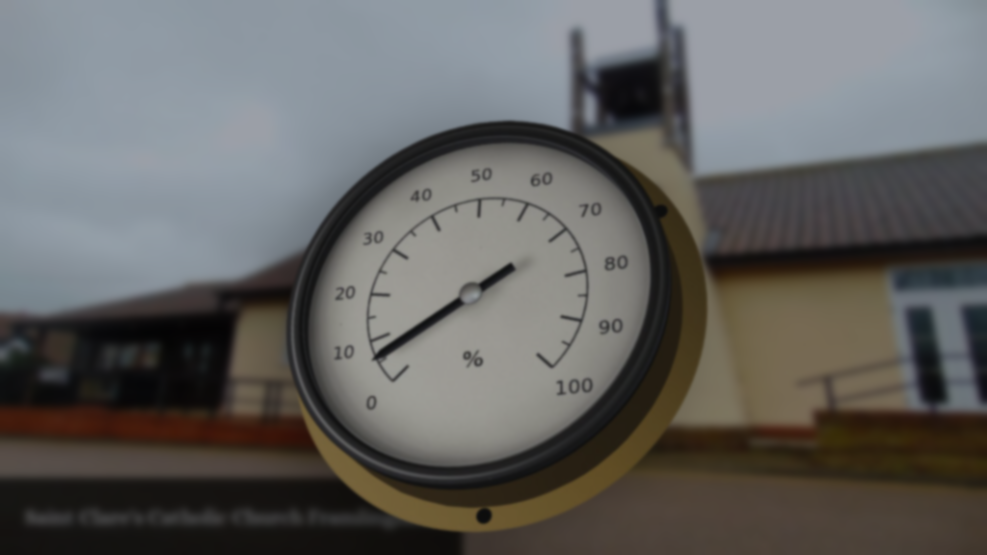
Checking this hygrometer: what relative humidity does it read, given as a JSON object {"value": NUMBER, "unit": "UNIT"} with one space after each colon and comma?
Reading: {"value": 5, "unit": "%"}
